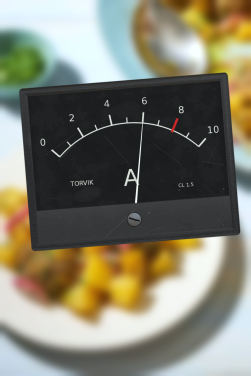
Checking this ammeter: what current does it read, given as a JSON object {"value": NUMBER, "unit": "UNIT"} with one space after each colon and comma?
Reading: {"value": 6, "unit": "A"}
